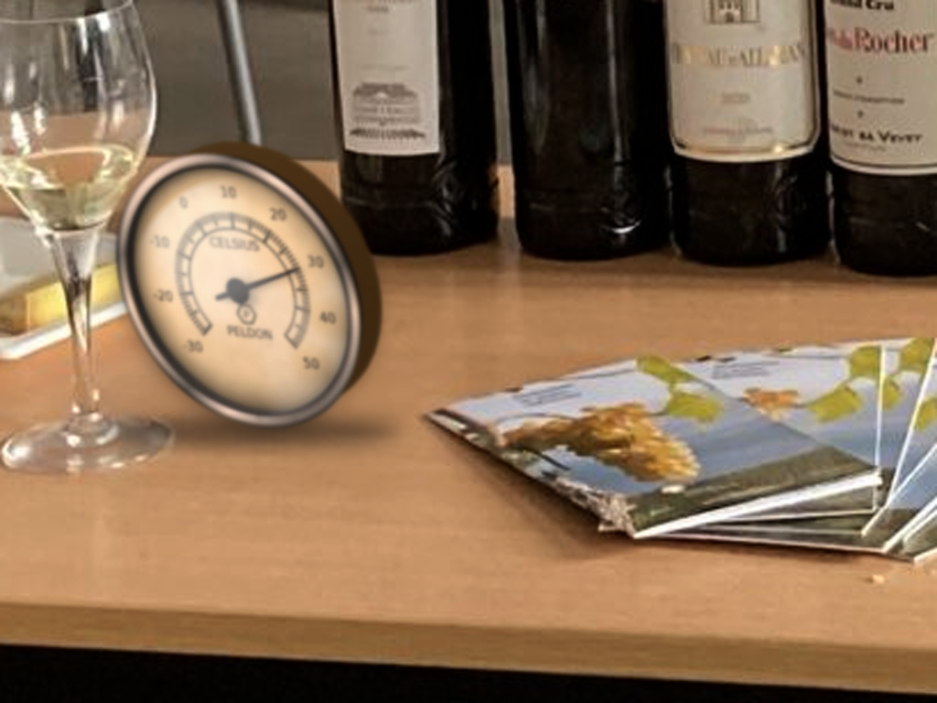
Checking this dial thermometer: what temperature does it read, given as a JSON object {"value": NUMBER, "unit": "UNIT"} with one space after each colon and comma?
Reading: {"value": 30, "unit": "°C"}
